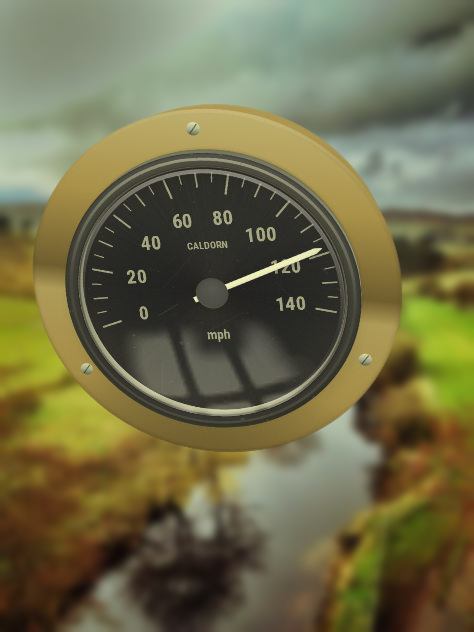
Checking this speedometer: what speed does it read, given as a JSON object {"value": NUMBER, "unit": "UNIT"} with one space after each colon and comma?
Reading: {"value": 117.5, "unit": "mph"}
